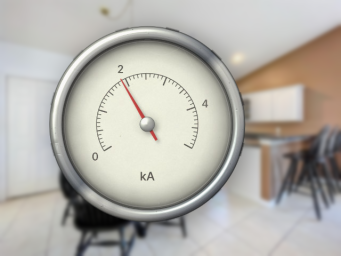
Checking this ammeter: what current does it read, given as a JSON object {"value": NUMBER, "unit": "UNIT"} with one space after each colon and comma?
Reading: {"value": 1.9, "unit": "kA"}
